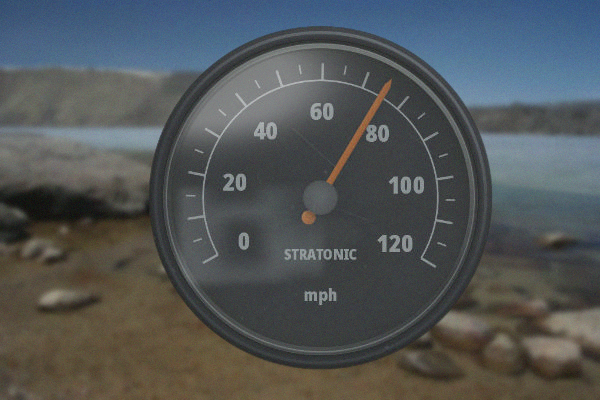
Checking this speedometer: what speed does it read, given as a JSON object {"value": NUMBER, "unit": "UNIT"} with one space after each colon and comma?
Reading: {"value": 75, "unit": "mph"}
